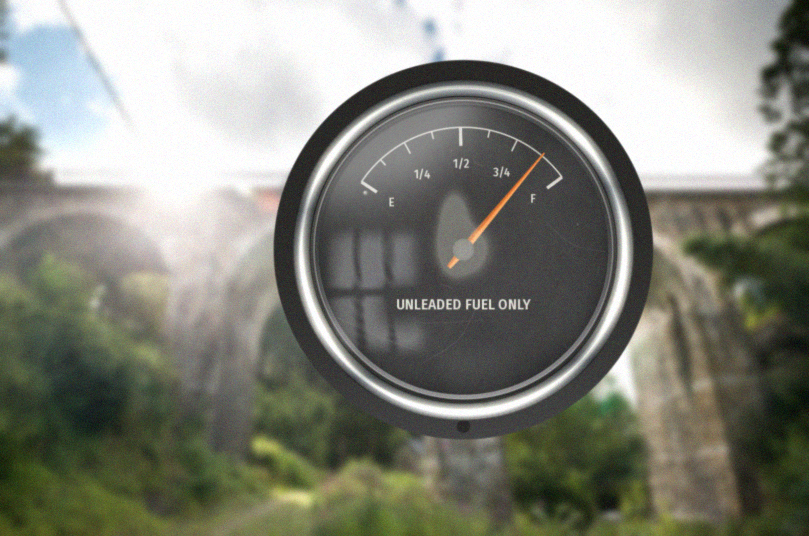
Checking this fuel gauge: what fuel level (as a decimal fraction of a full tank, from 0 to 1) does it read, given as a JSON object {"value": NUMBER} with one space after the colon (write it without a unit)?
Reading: {"value": 0.875}
